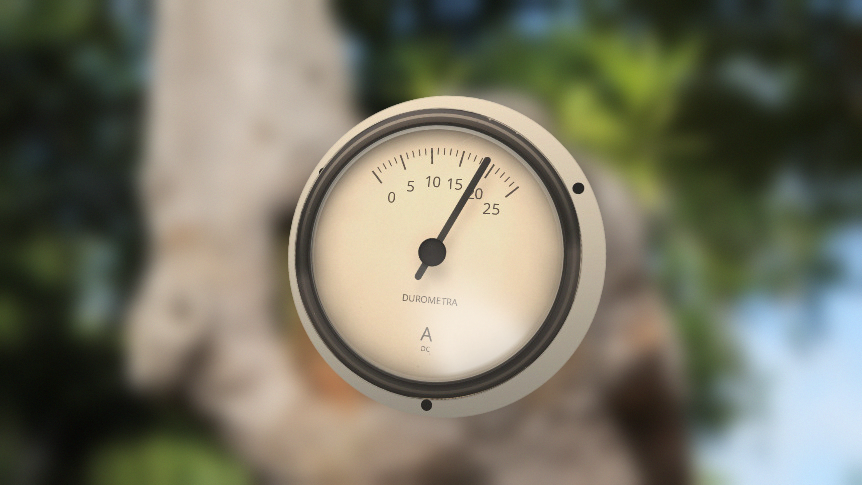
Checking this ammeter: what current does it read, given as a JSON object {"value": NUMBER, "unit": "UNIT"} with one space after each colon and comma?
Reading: {"value": 19, "unit": "A"}
